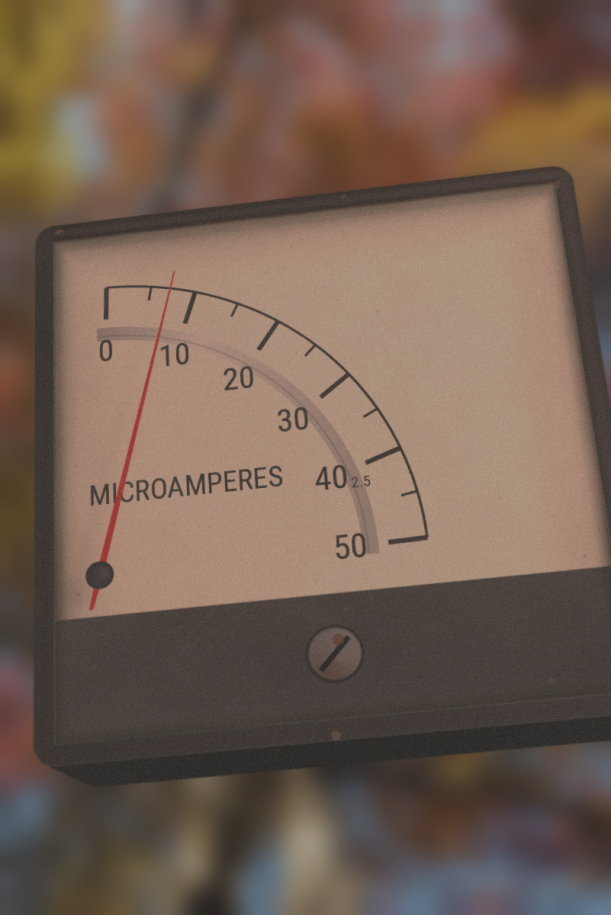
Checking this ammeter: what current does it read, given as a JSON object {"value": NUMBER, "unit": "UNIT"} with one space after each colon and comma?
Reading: {"value": 7.5, "unit": "µA"}
